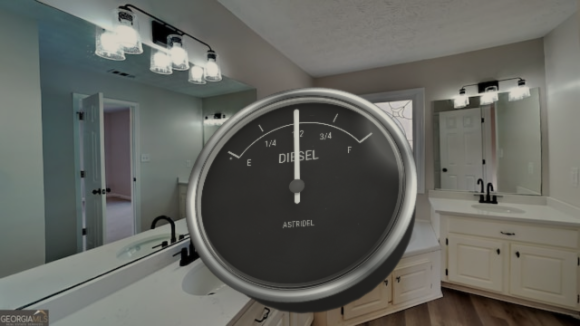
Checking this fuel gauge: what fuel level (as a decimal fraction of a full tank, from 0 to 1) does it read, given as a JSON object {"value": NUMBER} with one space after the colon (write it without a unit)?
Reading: {"value": 0.5}
